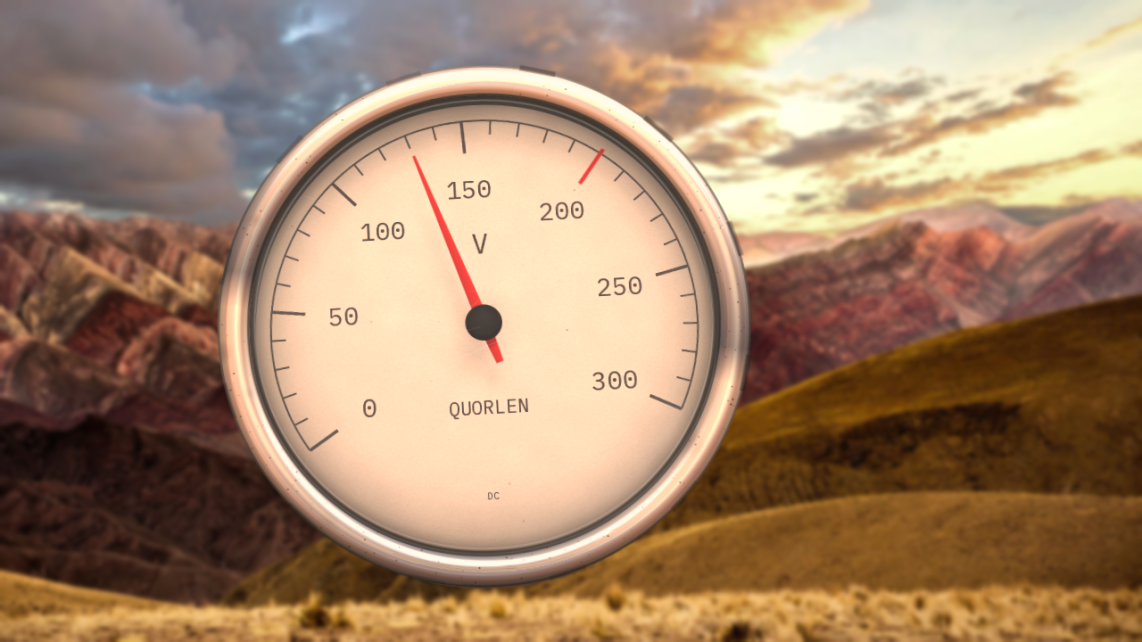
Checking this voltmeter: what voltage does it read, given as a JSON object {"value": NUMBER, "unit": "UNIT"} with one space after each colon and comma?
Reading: {"value": 130, "unit": "V"}
